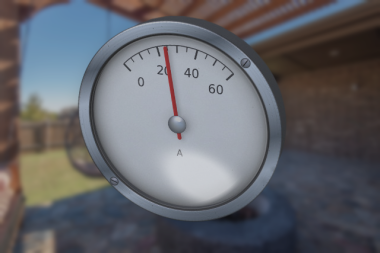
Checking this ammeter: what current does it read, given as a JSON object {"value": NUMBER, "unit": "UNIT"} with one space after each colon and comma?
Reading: {"value": 25, "unit": "A"}
